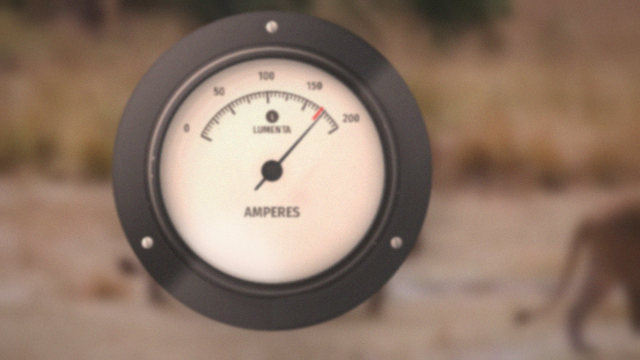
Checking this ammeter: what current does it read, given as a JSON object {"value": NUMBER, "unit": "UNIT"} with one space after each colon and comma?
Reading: {"value": 175, "unit": "A"}
